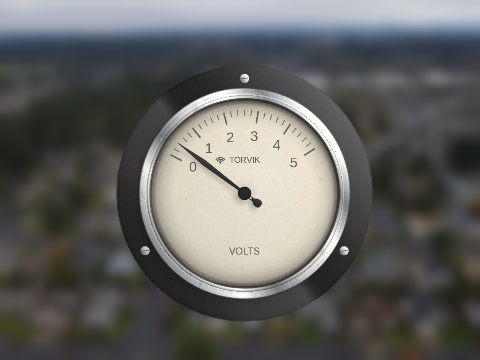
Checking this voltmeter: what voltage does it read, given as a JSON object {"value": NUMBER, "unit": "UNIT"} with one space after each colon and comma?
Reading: {"value": 0.4, "unit": "V"}
